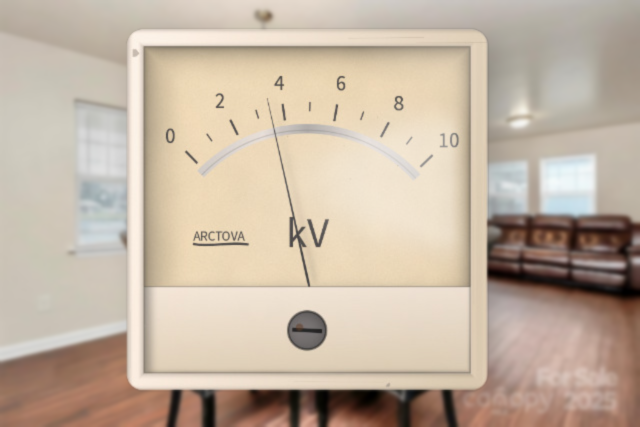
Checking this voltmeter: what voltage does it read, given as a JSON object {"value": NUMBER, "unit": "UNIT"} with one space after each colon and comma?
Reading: {"value": 3.5, "unit": "kV"}
